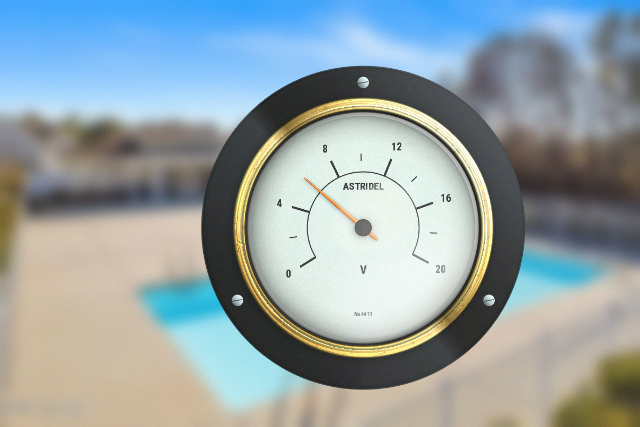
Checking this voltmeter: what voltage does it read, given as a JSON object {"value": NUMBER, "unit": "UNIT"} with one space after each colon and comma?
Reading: {"value": 6, "unit": "V"}
